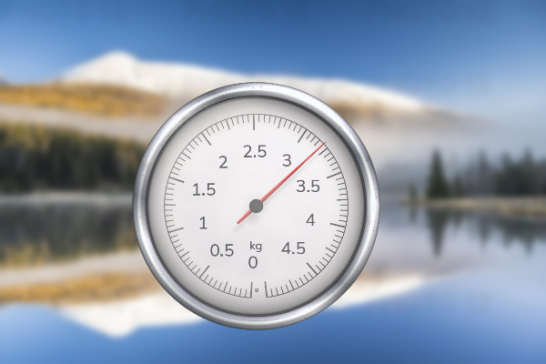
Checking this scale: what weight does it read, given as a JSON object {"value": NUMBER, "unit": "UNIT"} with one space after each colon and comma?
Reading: {"value": 3.2, "unit": "kg"}
